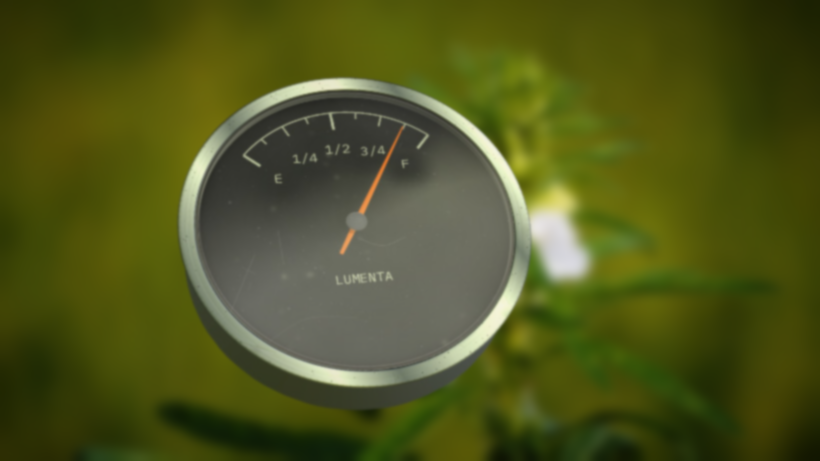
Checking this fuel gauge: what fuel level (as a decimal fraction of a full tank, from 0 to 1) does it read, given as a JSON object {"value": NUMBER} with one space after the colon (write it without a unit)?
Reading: {"value": 0.875}
